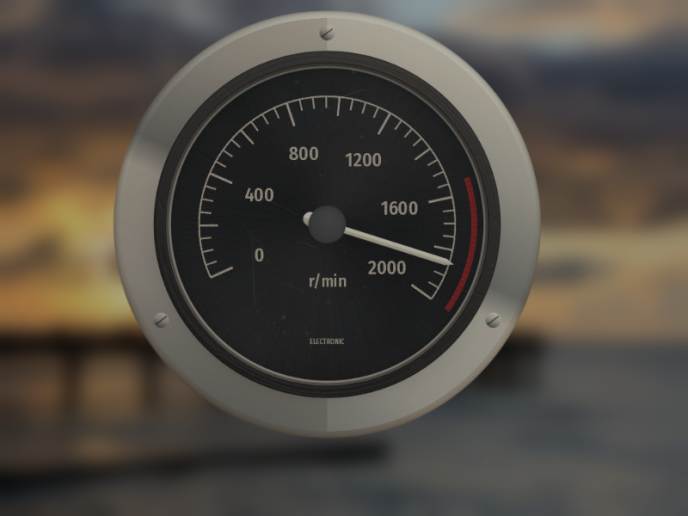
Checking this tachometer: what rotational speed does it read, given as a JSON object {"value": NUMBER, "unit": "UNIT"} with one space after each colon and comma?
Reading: {"value": 1850, "unit": "rpm"}
